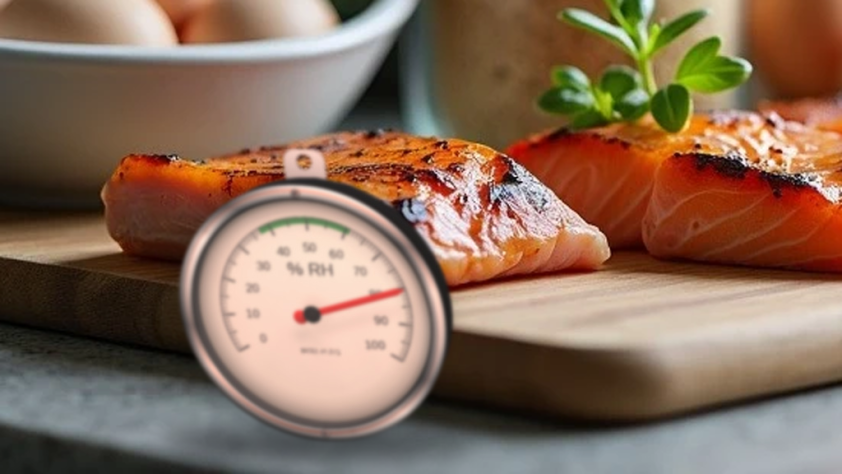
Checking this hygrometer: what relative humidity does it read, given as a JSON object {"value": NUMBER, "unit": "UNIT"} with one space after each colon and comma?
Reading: {"value": 80, "unit": "%"}
